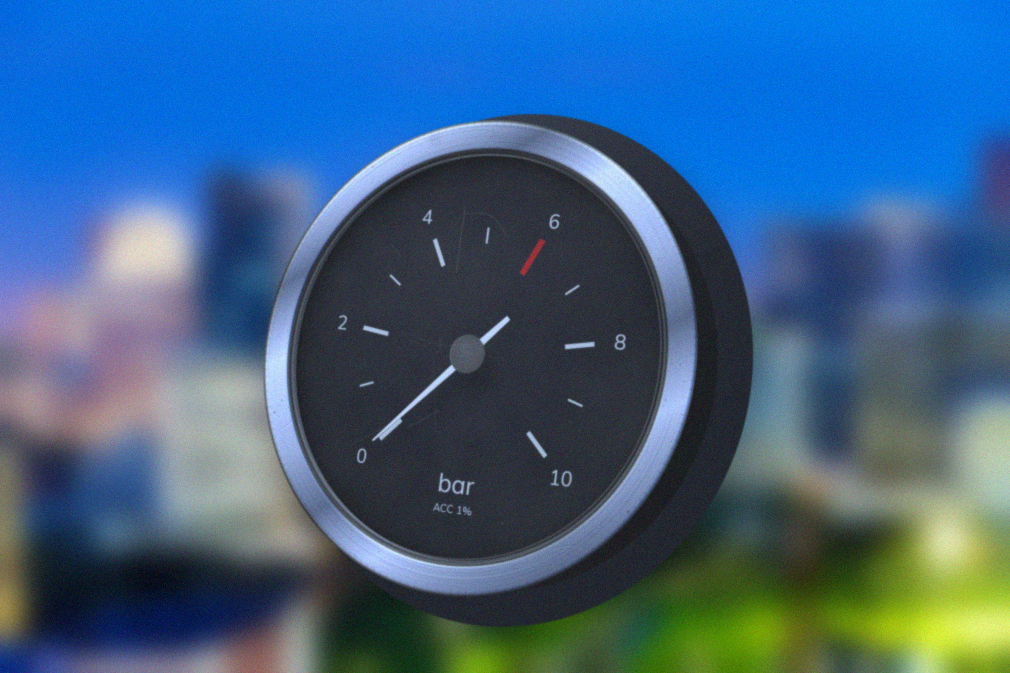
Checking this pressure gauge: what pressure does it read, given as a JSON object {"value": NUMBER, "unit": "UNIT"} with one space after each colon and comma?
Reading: {"value": 0, "unit": "bar"}
